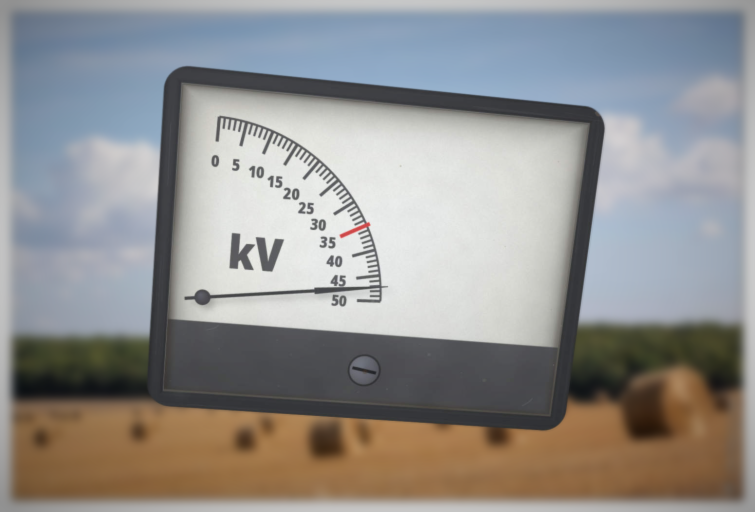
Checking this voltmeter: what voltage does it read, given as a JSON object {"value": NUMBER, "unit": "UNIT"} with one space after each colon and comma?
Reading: {"value": 47, "unit": "kV"}
